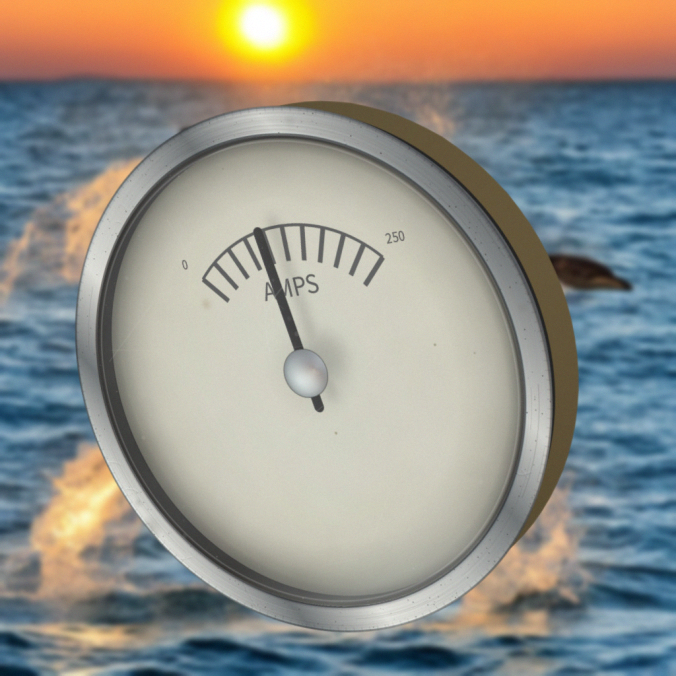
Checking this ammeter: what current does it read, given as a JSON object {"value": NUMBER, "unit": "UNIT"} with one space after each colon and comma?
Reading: {"value": 100, "unit": "A"}
